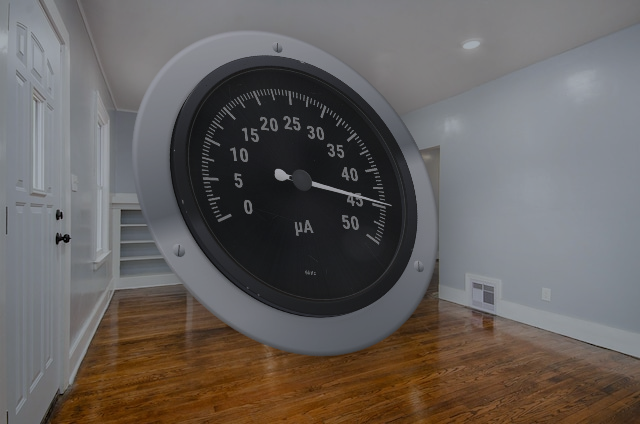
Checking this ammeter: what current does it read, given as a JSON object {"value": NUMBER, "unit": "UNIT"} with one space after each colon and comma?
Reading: {"value": 45, "unit": "µA"}
